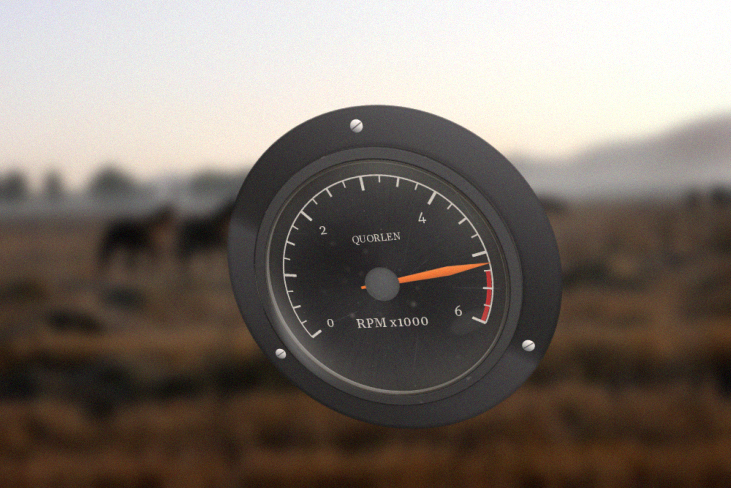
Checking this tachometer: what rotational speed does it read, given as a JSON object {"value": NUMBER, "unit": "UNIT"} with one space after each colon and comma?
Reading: {"value": 5125, "unit": "rpm"}
